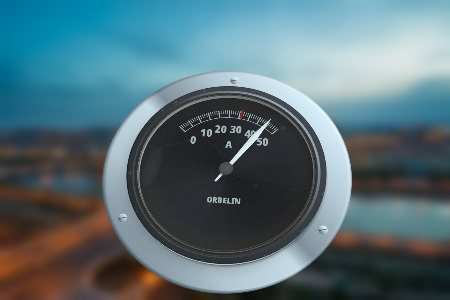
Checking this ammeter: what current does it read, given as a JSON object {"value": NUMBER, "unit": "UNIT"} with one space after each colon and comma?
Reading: {"value": 45, "unit": "A"}
